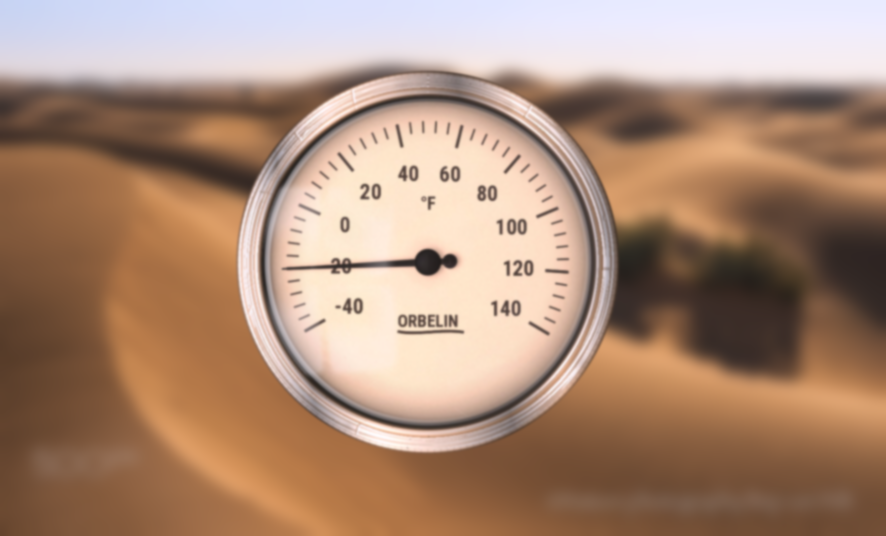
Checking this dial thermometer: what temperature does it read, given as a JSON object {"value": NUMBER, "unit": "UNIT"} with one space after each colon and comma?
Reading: {"value": -20, "unit": "°F"}
